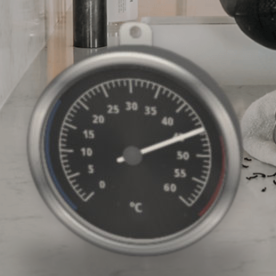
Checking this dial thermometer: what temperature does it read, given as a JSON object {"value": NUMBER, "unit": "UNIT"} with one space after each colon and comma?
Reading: {"value": 45, "unit": "°C"}
